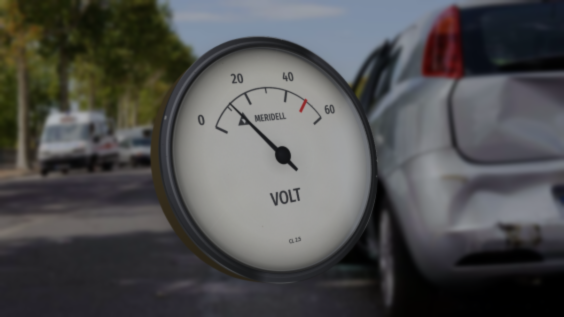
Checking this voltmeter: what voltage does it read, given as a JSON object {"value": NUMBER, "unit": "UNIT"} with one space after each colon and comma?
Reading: {"value": 10, "unit": "V"}
